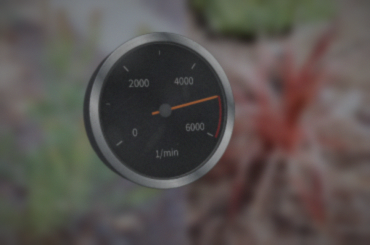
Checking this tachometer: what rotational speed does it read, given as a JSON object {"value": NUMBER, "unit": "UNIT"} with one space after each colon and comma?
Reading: {"value": 5000, "unit": "rpm"}
